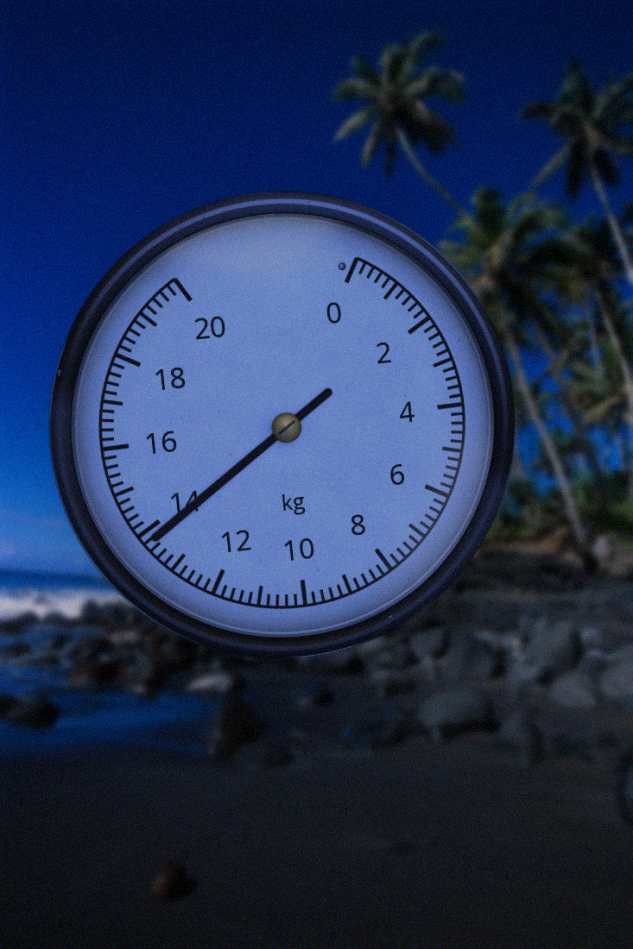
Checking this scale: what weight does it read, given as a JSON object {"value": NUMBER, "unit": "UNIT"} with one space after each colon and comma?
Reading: {"value": 13.8, "unit": "kg"}
